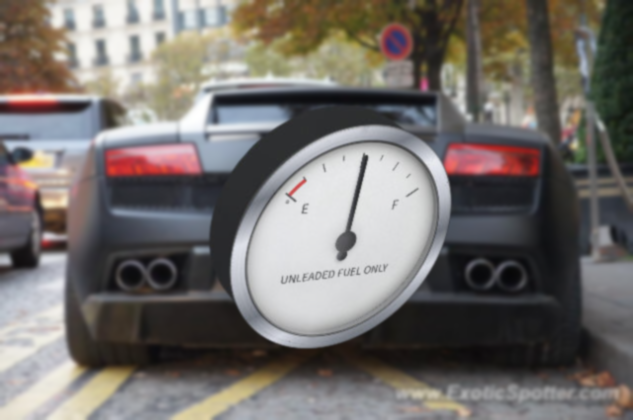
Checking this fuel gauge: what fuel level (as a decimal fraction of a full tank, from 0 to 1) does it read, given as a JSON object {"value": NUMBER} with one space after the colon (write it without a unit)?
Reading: {"value": 0.5}
